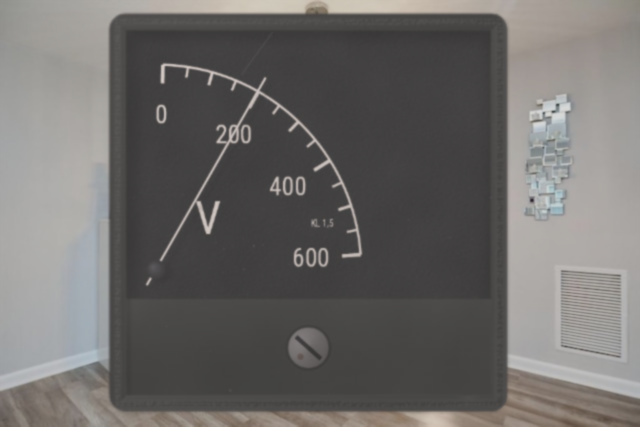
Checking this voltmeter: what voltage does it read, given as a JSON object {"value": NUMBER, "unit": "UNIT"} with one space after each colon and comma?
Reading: {"value": 200, "unit": "V"}
